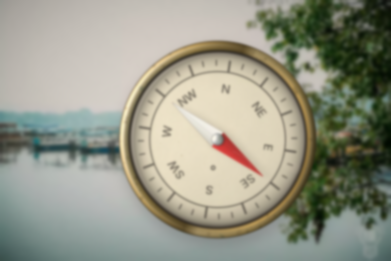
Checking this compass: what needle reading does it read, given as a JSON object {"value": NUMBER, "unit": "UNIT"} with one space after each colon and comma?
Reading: {"value": 120, "unit": "°"}
